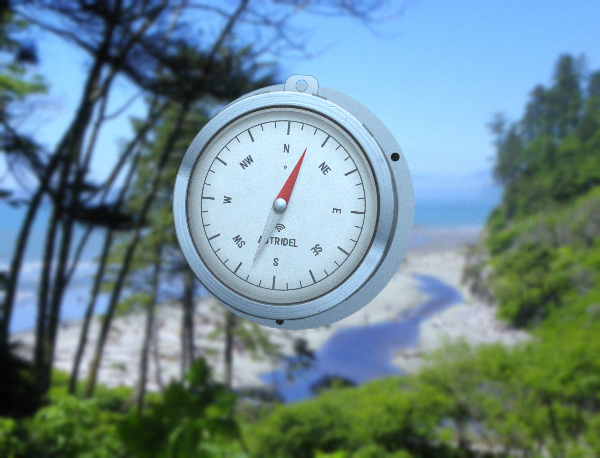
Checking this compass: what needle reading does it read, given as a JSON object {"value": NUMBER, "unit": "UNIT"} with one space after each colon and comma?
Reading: {"value": 20, "unit": "°"}
